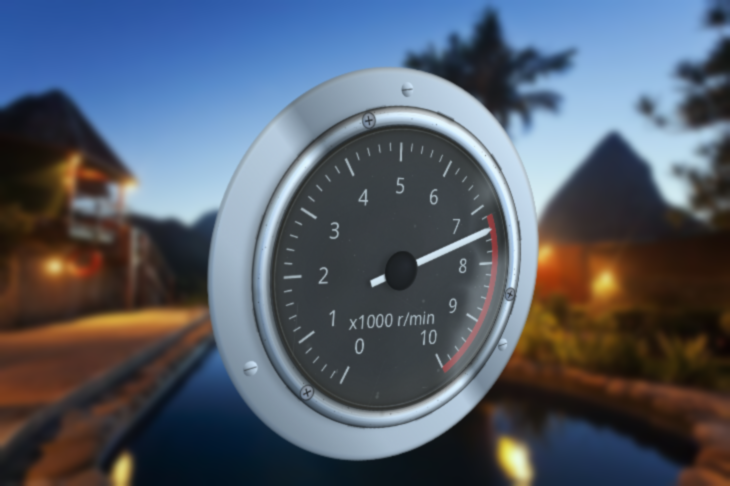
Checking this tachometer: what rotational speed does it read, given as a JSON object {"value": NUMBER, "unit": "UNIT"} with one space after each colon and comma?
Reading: {"value": 7400, "unit": "rpm"}
